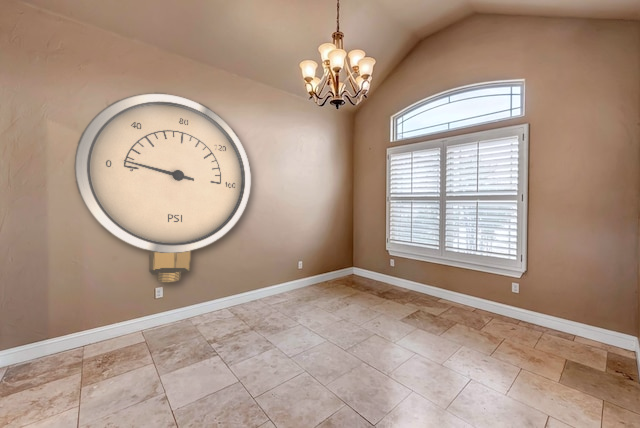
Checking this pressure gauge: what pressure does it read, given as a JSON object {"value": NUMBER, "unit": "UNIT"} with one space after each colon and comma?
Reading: {"value": 5, "unit": "psi"}
